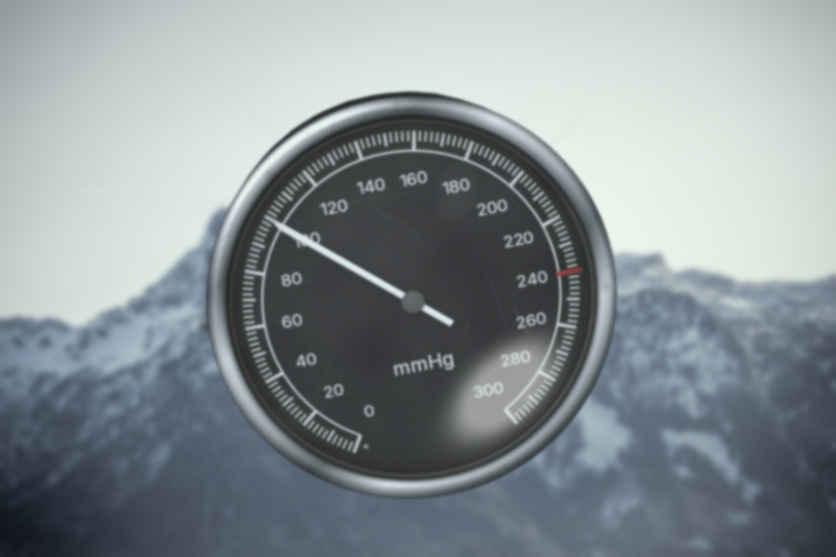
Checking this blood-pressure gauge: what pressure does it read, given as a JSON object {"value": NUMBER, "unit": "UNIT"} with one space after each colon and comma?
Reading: {"value": 100, "unit": "mmHg"}
